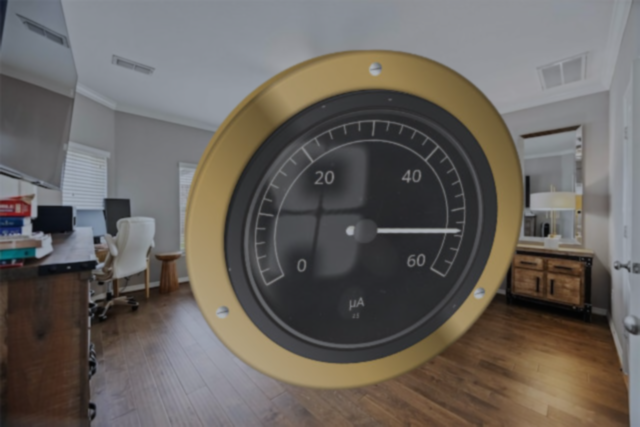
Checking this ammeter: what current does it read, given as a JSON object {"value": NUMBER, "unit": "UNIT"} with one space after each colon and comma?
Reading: {"value": 53, "unit": "µA"}
